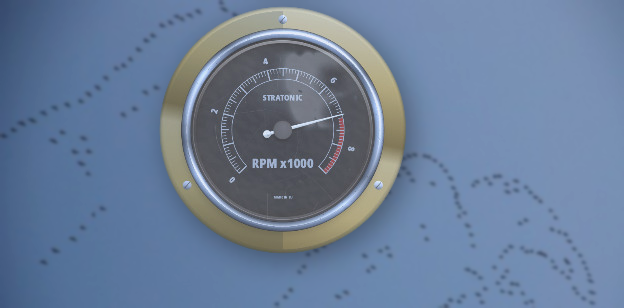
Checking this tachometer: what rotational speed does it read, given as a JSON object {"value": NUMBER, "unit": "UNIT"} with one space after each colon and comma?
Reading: {"value": 7000, "unit": "rpm"}
